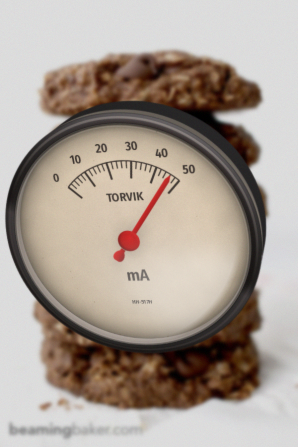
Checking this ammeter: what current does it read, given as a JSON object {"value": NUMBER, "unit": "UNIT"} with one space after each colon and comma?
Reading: {"value": 46, "unit": "mA"}
